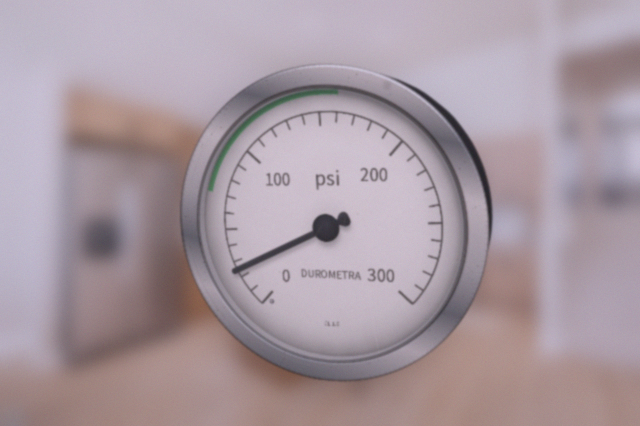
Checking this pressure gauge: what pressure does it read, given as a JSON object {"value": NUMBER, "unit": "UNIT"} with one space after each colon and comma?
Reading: {"value": 25, "unit": "psi"}
